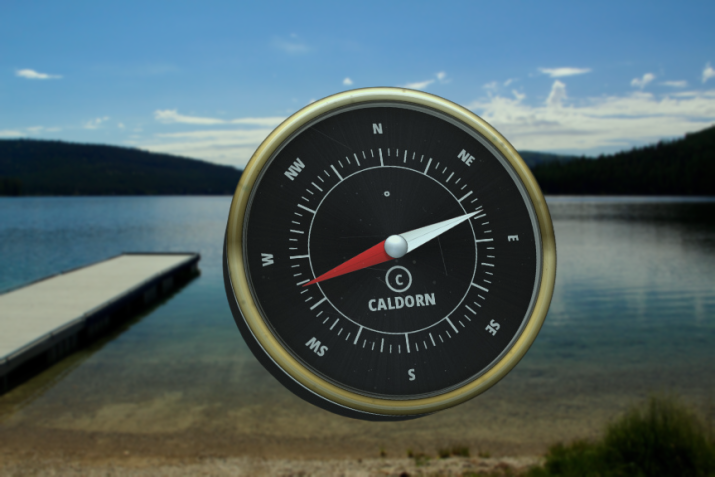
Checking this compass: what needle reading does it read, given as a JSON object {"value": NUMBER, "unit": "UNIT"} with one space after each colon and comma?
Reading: {"value": 252.5, "unit": "°"}
